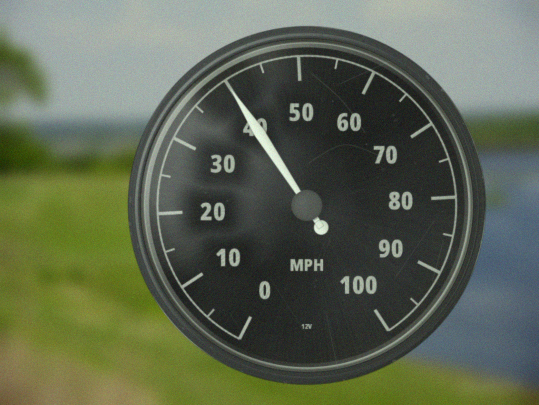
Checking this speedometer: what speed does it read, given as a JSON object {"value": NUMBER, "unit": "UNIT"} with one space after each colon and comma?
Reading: {"value": 40, "unit": "mph"}
